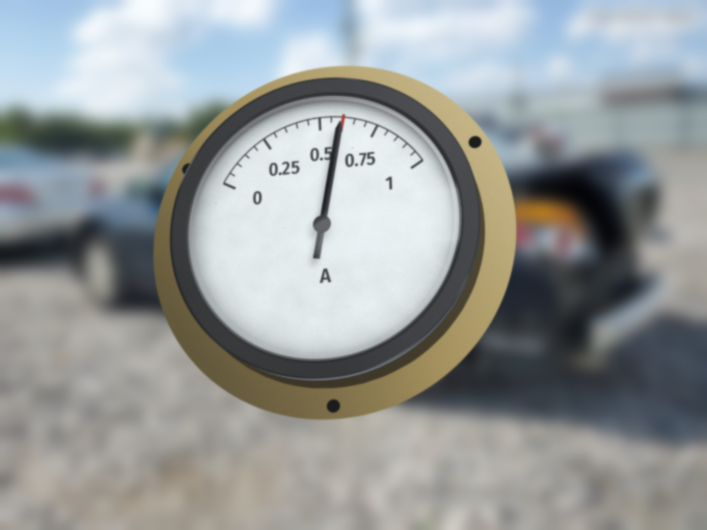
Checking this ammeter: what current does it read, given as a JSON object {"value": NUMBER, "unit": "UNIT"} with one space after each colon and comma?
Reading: {"value": 0.6, "unit": "A"}
